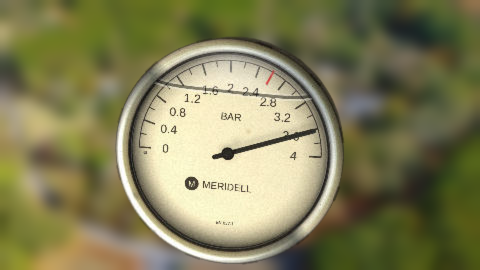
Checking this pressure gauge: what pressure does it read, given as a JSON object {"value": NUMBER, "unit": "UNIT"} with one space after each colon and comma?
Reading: {"value": 3.6, "unit": "bar"}
